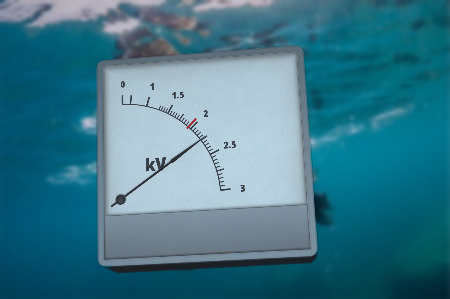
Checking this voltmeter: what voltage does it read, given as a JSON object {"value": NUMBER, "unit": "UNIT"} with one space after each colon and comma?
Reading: {"value": 2.25, "unit": "kV"}
